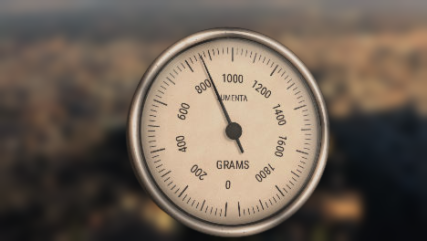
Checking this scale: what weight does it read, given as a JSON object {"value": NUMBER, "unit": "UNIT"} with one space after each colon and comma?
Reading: {"value": 860, "unit": "g"}
